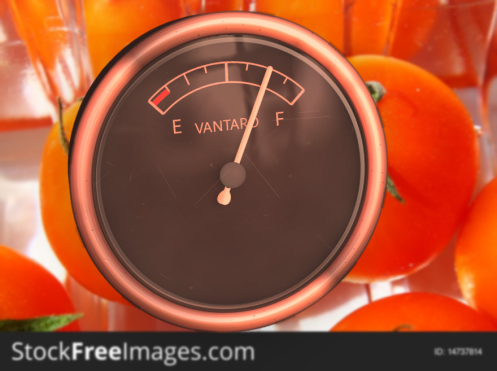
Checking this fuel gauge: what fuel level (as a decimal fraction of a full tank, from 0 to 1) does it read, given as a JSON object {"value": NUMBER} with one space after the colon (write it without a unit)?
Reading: {"value": 0.75}
